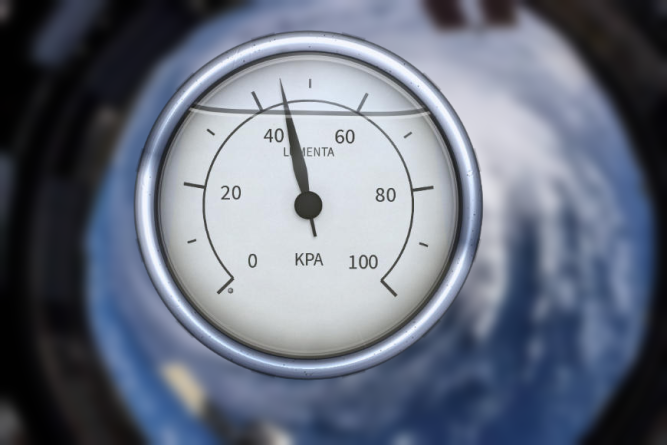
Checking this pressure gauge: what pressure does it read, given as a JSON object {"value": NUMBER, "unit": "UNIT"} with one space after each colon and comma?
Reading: {"value": 45, "unit": "kPa"}
